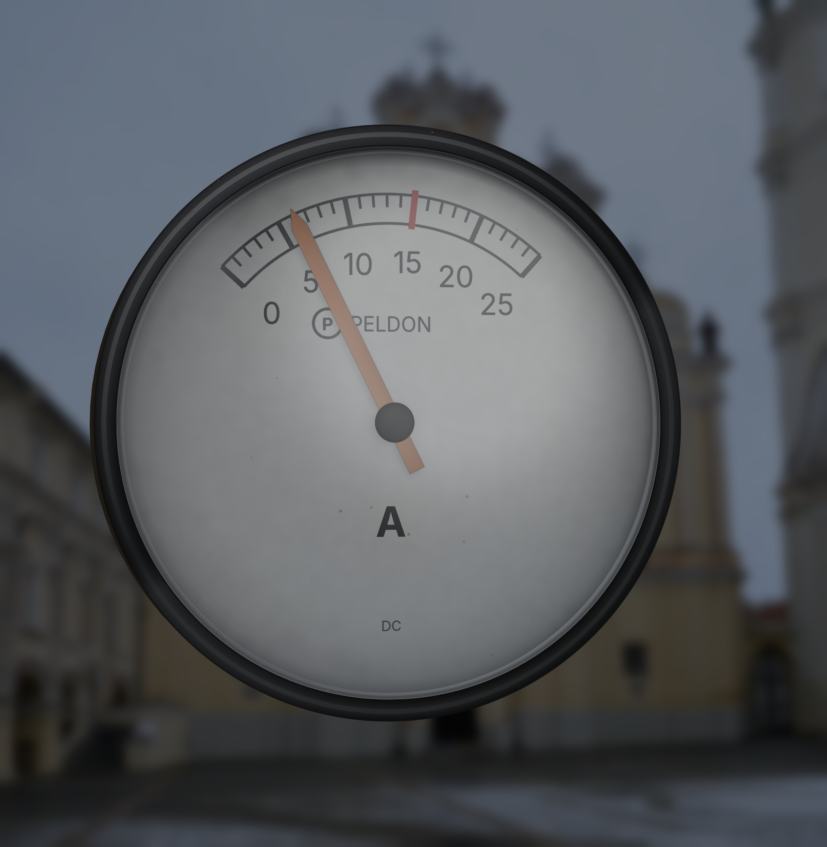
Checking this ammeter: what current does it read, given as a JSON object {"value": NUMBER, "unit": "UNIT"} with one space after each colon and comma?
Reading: {"value": 6, "unit": "A"}
